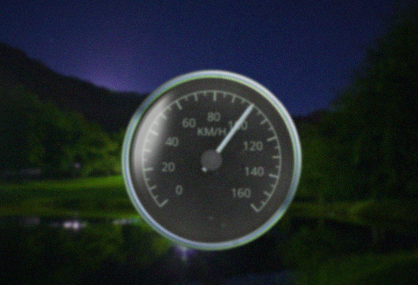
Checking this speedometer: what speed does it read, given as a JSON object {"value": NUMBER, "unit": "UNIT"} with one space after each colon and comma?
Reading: {"value": 100, "unit": "km/h"}
